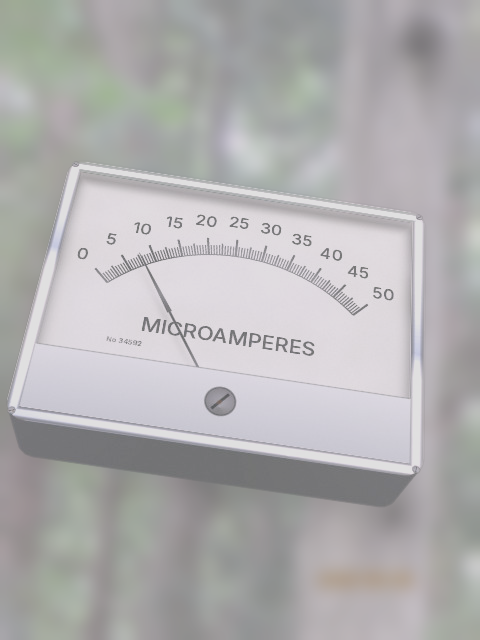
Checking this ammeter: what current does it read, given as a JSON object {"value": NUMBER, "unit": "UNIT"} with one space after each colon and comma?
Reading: {"value": 7.5, "unit": "µA"}
